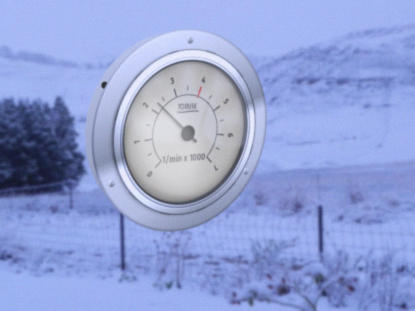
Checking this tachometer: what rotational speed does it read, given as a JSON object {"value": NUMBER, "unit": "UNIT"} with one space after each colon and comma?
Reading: {"value": 2250, "unit": "rpm"}
